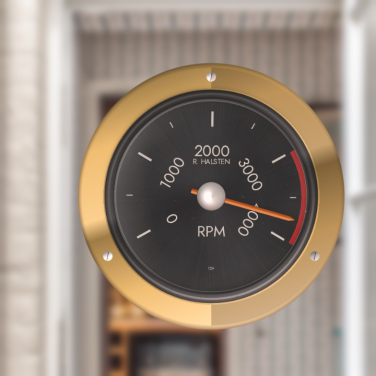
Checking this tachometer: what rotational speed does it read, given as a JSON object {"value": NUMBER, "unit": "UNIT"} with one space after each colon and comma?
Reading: {"value": 3750, "unit": "rpm"}
